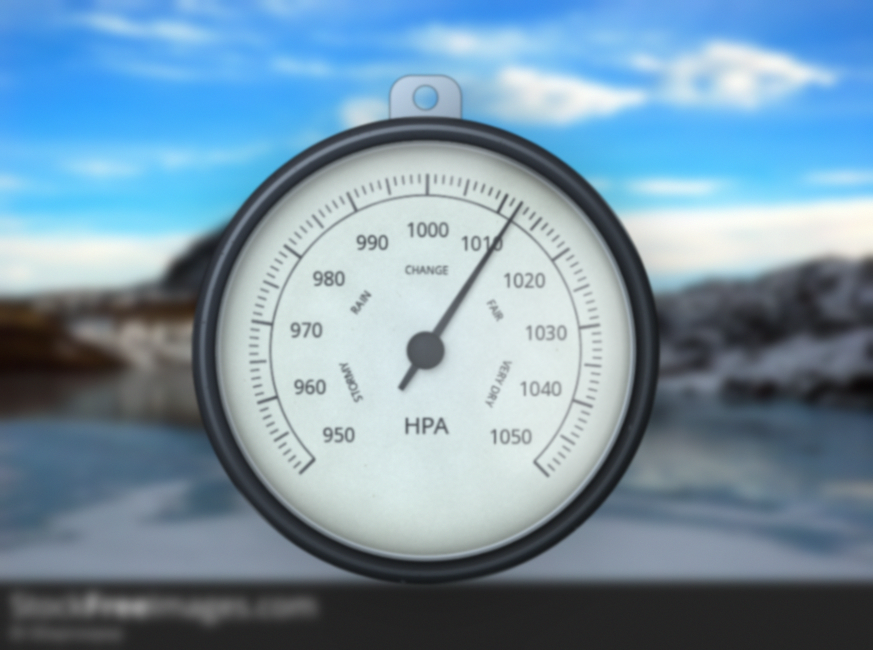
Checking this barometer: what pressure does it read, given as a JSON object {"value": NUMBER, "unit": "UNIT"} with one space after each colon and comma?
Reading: {"value": 1012, "unit": "hPa"}
